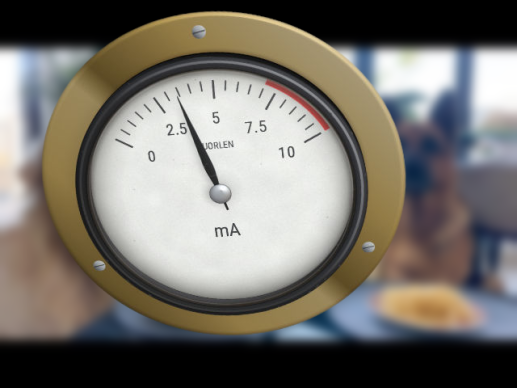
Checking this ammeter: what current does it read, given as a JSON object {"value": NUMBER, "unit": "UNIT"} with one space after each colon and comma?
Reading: {"value": 3.5, "unit": "mA"}
